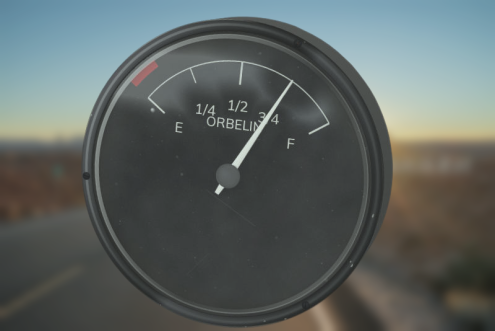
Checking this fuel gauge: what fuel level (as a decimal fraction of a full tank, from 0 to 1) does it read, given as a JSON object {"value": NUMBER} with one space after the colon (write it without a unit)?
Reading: {"value": 0.75}
